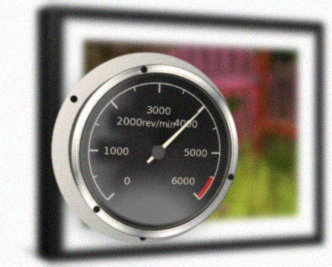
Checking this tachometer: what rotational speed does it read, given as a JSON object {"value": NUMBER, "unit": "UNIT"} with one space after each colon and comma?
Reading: {"value": 4000, "unit": "rpm"}
